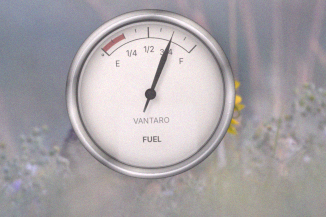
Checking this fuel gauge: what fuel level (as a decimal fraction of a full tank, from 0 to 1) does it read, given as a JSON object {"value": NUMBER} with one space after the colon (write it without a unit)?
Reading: {"value": 0.75}
